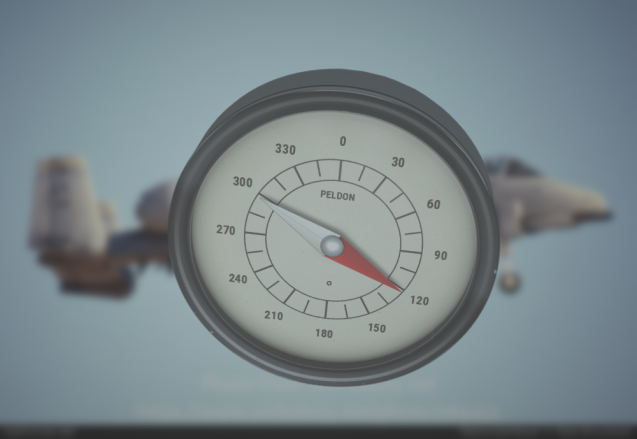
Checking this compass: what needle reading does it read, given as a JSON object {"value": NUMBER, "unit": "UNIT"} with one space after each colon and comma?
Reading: {"value": 120, "unit": "°"}
